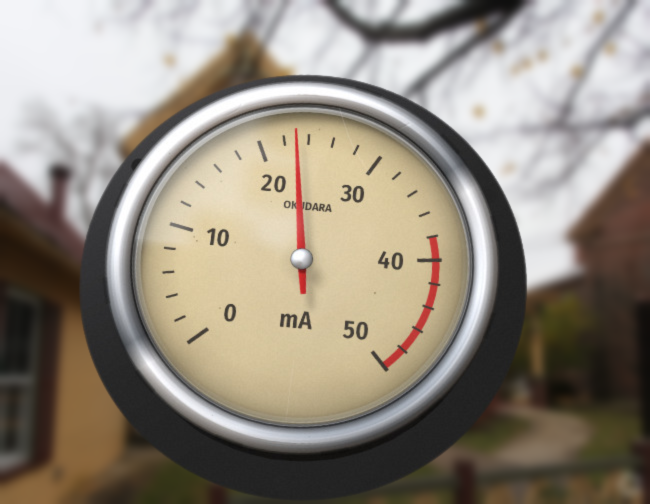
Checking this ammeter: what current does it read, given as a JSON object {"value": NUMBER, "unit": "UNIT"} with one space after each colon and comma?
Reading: {"value": 23, "unit": "mA"}
